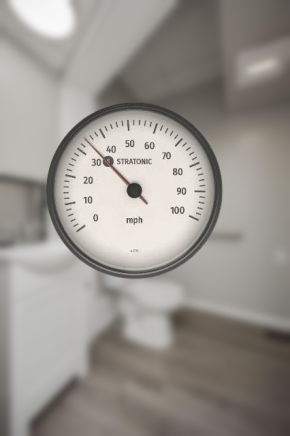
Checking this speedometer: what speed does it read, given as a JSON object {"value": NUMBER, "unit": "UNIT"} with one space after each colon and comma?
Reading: {"value": 34, "unit": "mph"}
